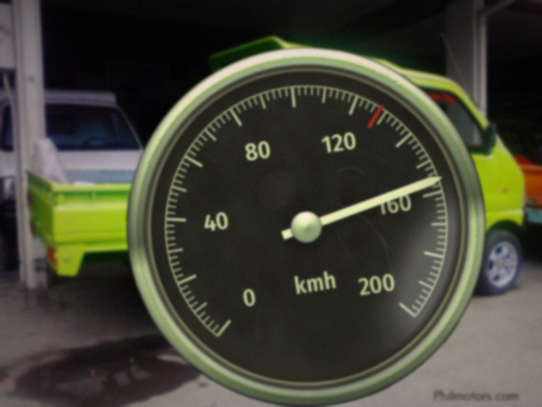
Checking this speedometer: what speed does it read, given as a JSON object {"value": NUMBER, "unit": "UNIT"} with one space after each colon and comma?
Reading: {"value": 156, "unit": "km/h"}
